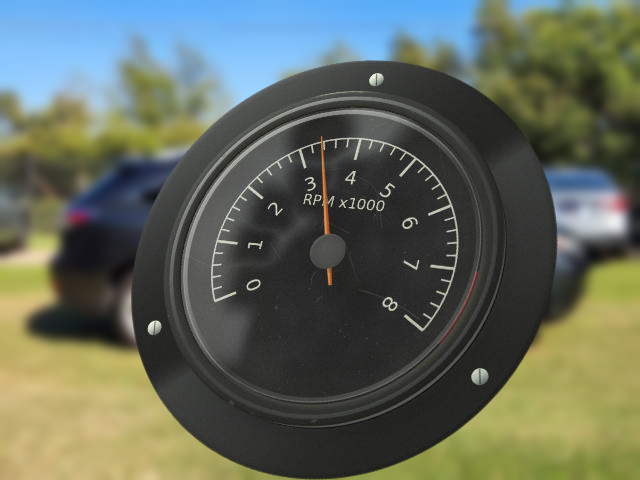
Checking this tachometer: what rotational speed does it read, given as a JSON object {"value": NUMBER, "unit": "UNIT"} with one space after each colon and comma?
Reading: {"value": 3400, "unit": "rpm"}
